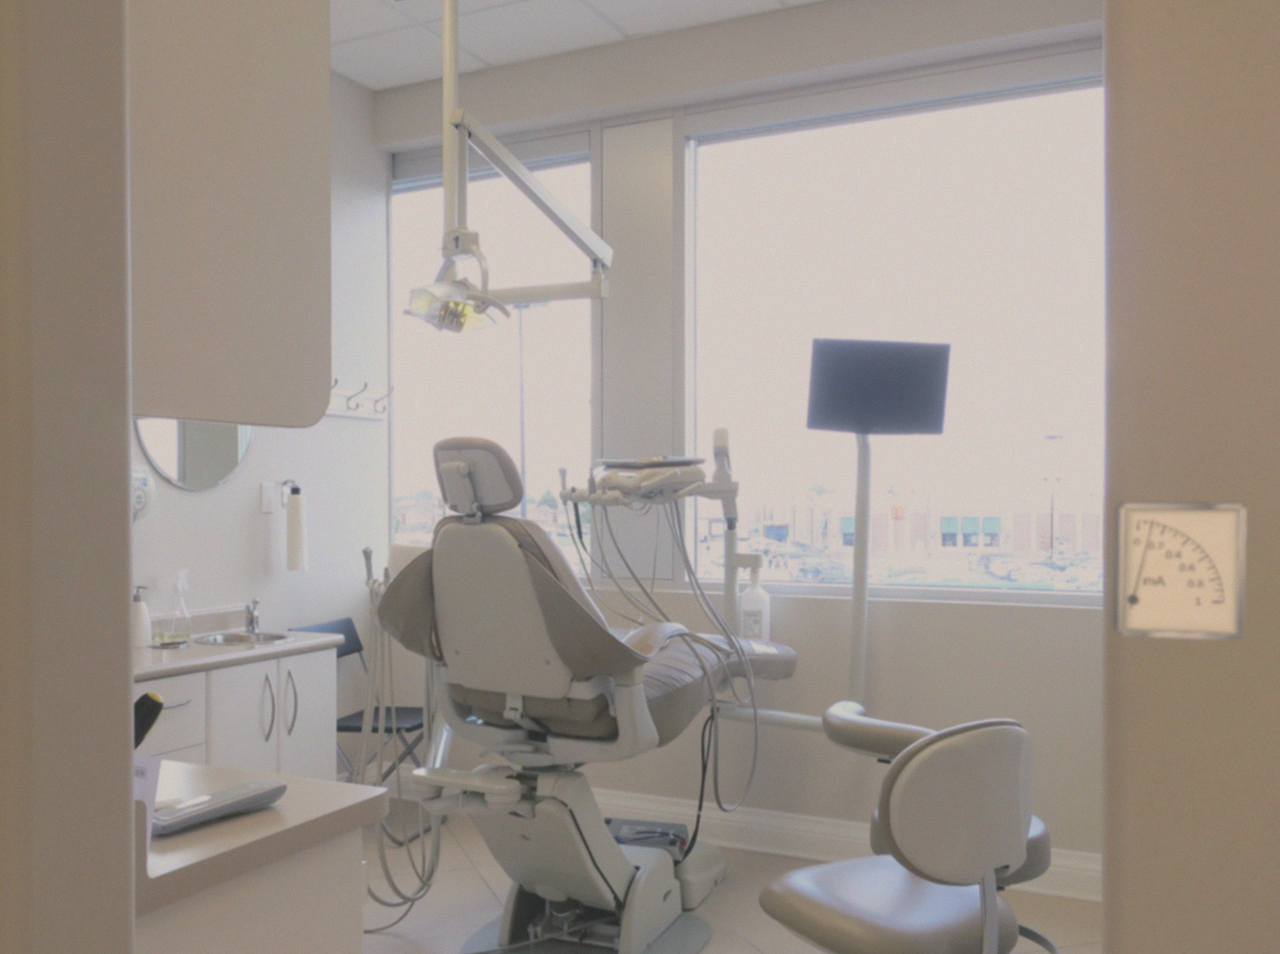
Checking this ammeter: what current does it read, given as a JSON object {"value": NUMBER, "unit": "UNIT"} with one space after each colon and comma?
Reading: {"value": 0.1, "unit": "mA"}
